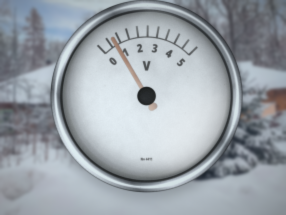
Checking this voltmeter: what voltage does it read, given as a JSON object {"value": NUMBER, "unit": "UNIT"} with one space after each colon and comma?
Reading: {"value": 0.75, "unit": "V"}
